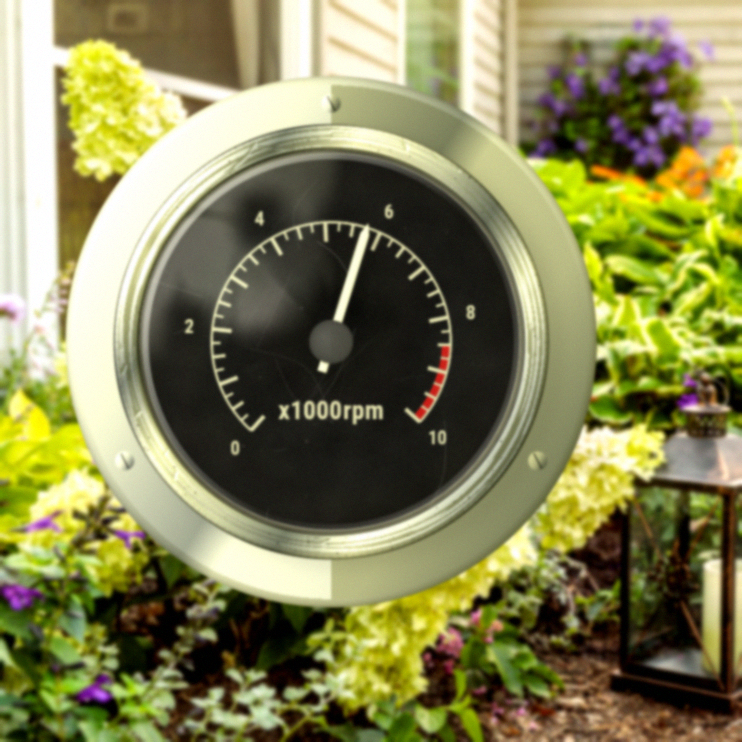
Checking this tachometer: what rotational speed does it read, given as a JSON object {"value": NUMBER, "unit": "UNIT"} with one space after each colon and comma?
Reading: {"value": 5750, "unit": "rpm"}
